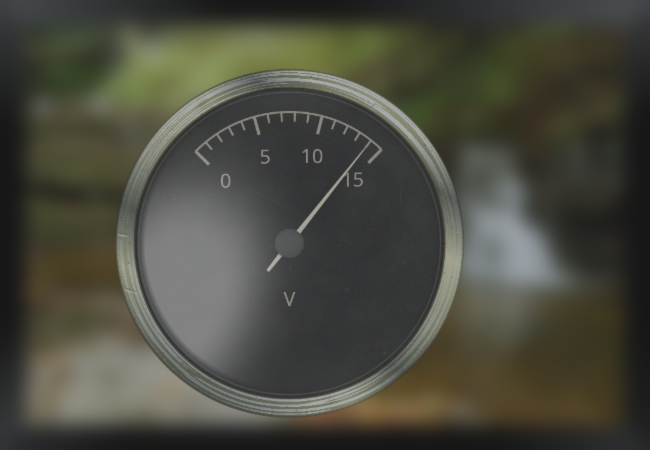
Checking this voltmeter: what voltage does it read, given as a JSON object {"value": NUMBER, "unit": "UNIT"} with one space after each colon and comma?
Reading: {"value": 14, "unit": "V"}
